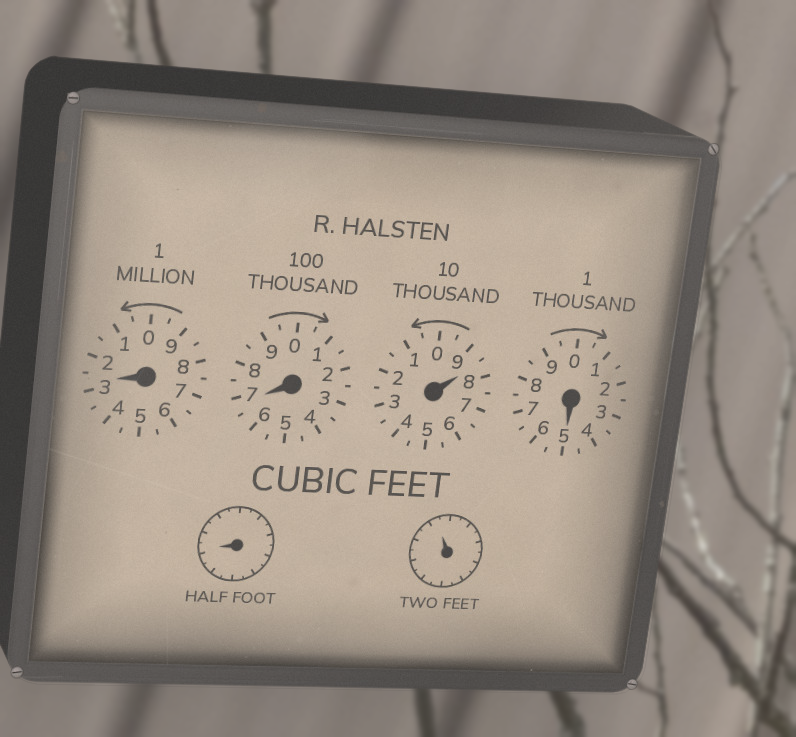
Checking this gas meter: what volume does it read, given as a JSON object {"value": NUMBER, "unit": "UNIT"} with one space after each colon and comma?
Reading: {"value": 268500, "unit": "ft³"}
